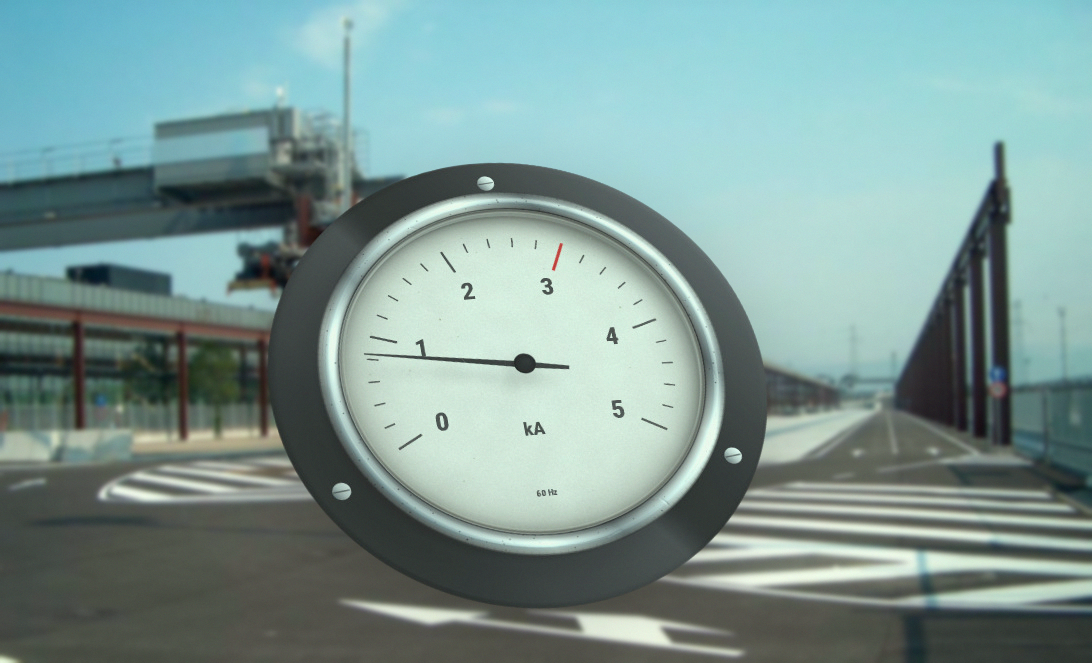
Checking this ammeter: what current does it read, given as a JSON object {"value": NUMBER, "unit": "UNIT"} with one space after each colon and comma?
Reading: {"value": 0.8, "unit": "kA"}
